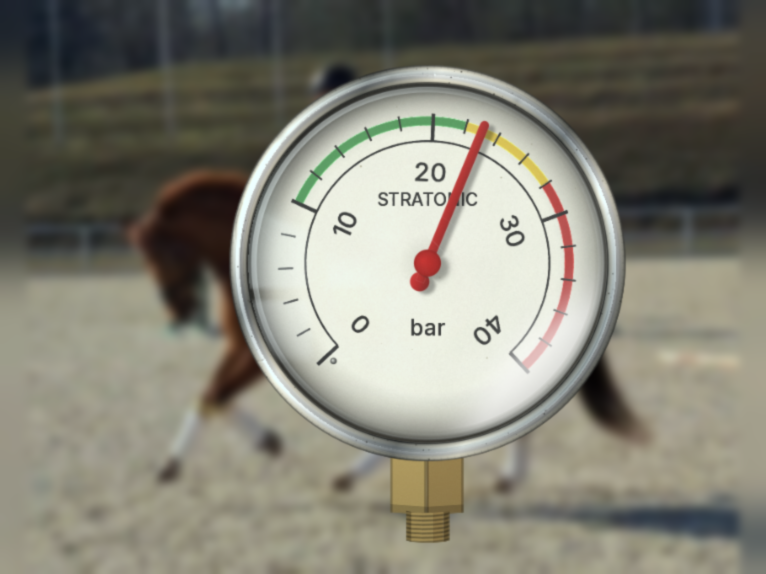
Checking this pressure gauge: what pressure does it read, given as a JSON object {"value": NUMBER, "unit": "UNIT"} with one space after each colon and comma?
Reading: {"value": 23, "unit": "bar"}
